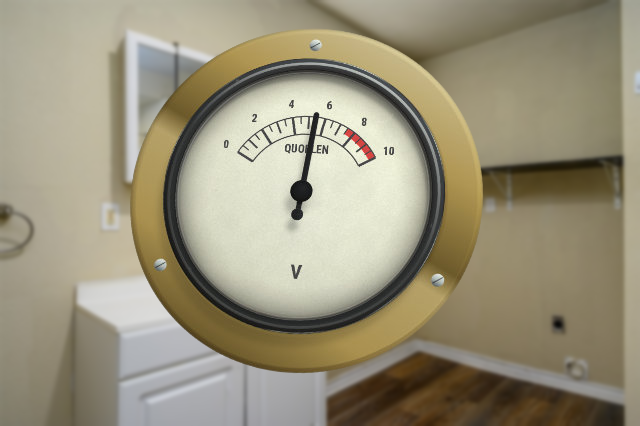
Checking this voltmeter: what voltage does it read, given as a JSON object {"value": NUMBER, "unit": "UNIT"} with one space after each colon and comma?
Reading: {"value": 5.5, "unit": "V"}
